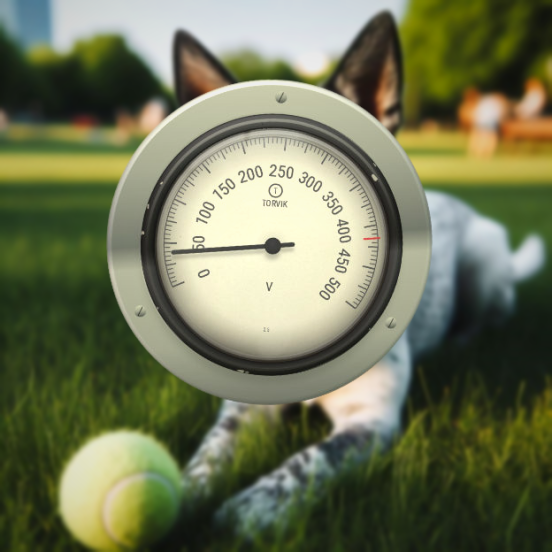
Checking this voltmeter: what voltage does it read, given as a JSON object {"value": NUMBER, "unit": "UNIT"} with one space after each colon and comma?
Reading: {"value": 40, "unit": "V"}
